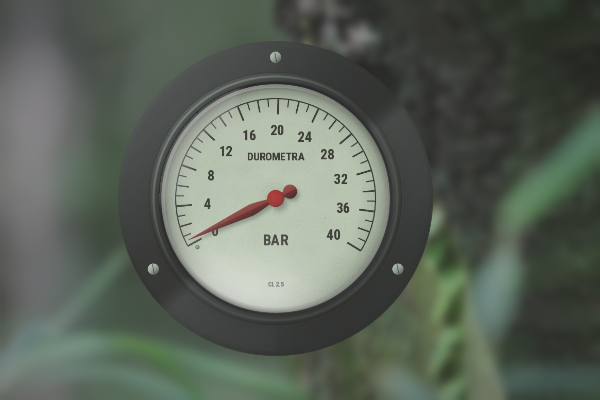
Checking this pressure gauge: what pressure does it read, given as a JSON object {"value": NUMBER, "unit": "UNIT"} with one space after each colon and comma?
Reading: {"value": 0.5, "unit": "bar"}
